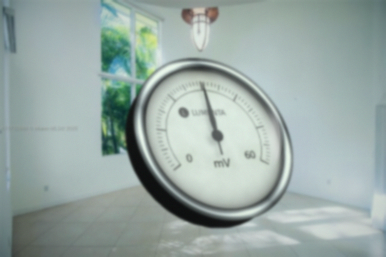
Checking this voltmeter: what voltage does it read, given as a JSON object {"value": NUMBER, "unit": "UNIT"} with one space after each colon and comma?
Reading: {"value": 30, "unit": "mV"}
